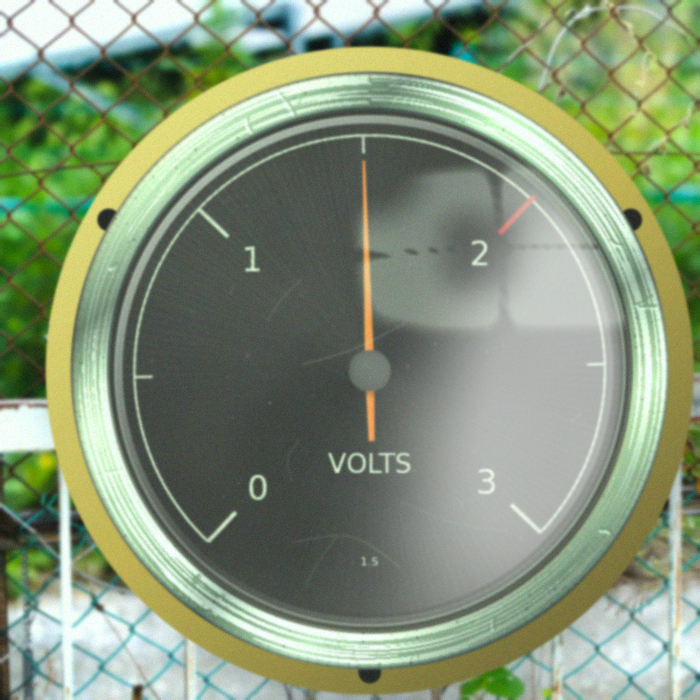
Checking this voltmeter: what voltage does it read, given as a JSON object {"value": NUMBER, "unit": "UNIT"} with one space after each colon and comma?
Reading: {"value": 1.5, "unit": "V"}
